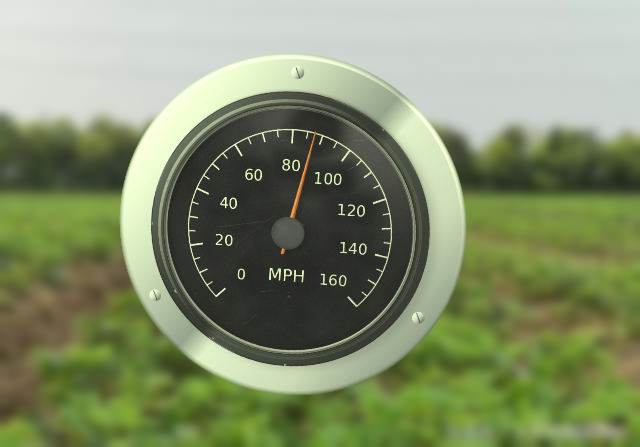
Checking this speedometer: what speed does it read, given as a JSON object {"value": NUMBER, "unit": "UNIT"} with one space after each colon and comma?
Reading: {"value": 87.5, "unit": "mph"}
